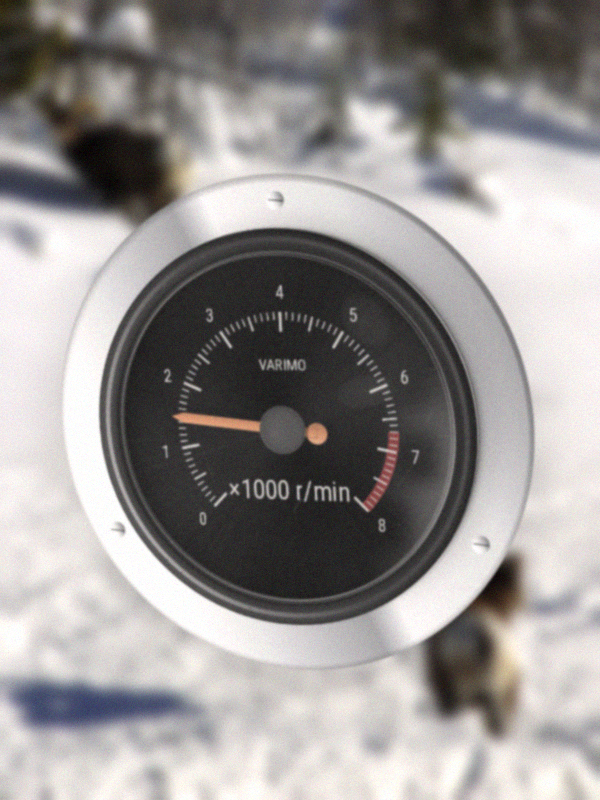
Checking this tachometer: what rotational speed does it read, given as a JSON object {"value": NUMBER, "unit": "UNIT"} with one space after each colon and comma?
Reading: {"value": 1500, "unit": "rpm"}
